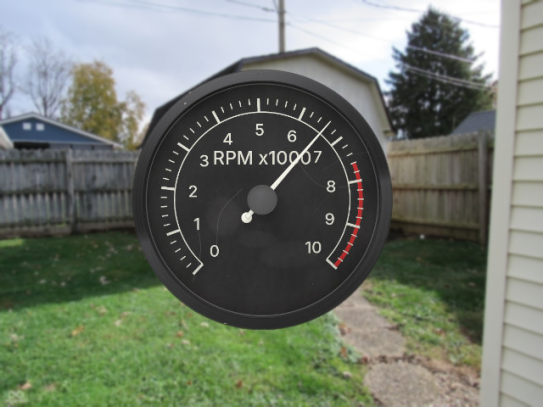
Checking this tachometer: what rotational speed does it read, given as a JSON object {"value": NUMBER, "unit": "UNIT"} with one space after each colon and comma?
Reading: {"value": 6600, "unit": "rpm"}
